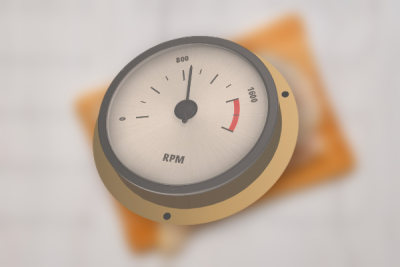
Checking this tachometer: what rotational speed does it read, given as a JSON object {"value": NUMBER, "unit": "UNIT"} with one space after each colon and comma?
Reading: {"value": 900, "unit": "rpm"}
